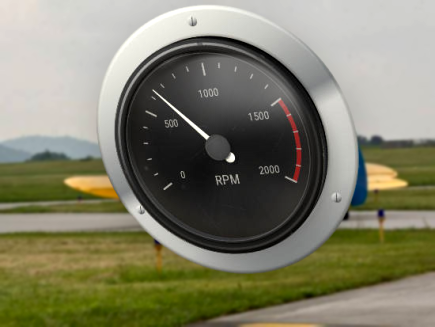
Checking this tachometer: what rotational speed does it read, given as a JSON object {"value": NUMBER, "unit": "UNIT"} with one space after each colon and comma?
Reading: {"value": 650, "unit": "rpm"}
